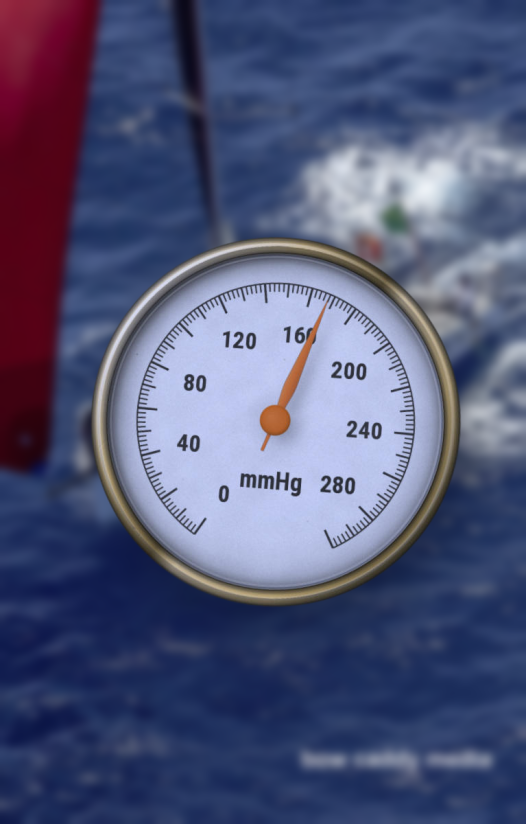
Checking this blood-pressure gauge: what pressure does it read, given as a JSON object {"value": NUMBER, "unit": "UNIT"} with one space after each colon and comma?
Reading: {"value": 168, "unit": "mmHg"}
